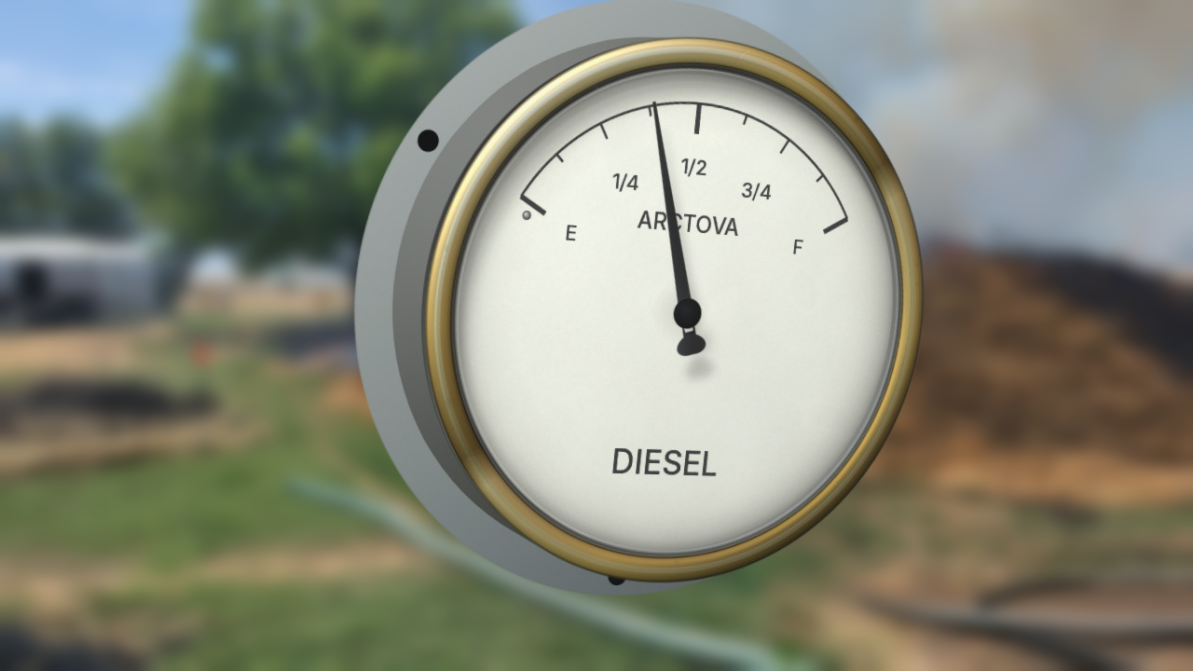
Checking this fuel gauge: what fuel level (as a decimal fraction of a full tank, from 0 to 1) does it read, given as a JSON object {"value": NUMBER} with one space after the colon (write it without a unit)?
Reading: {"value": 0.375}
